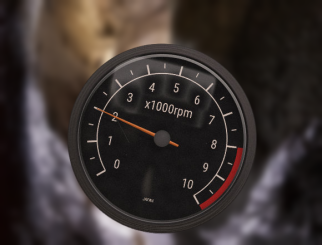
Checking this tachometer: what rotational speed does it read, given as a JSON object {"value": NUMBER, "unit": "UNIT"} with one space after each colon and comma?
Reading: {"value": 2000, "unit": "rpm"}
